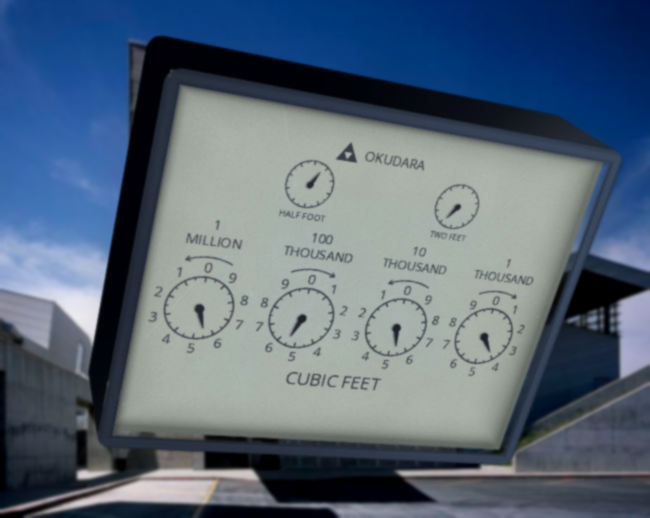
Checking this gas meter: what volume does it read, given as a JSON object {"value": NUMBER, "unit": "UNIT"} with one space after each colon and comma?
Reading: {"value": 555400, "unit": "ft³"}
